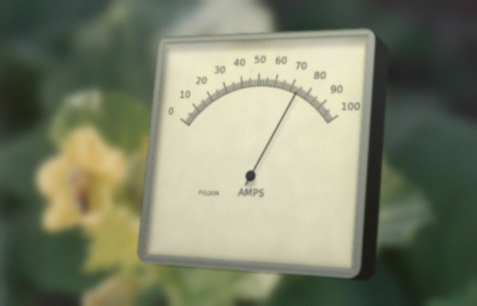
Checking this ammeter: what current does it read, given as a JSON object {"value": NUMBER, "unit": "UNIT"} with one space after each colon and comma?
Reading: {"value": 75, "unit": "A"}
